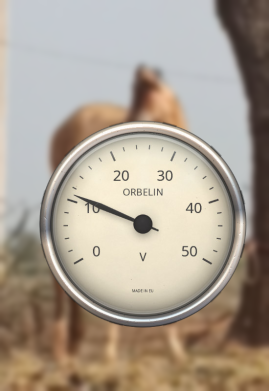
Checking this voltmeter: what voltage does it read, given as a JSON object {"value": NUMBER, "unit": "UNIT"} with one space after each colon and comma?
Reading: {"value": 11, "unit": "V"}
